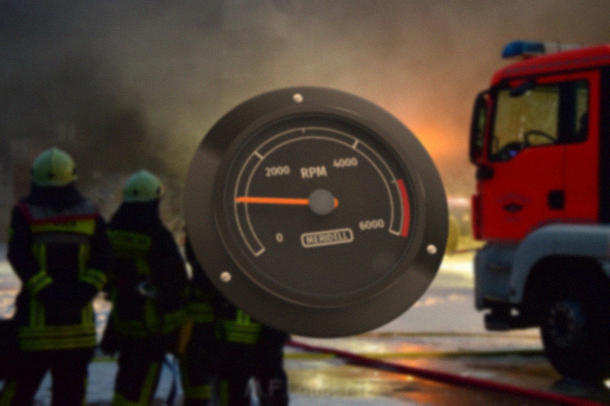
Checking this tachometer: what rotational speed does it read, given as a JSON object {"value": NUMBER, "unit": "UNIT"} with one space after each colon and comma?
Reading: {"value": 1000, "unit": "rpm"}
